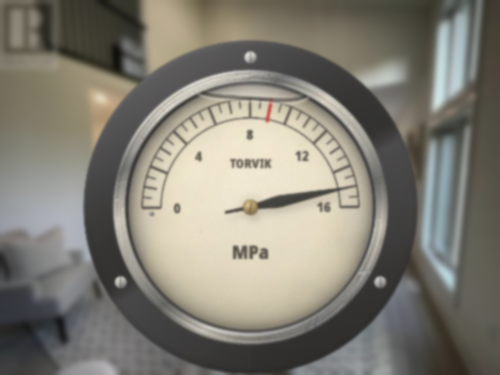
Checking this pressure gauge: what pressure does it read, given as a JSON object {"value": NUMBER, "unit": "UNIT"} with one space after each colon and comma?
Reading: {"value": 15, "unit": "MPa"}
